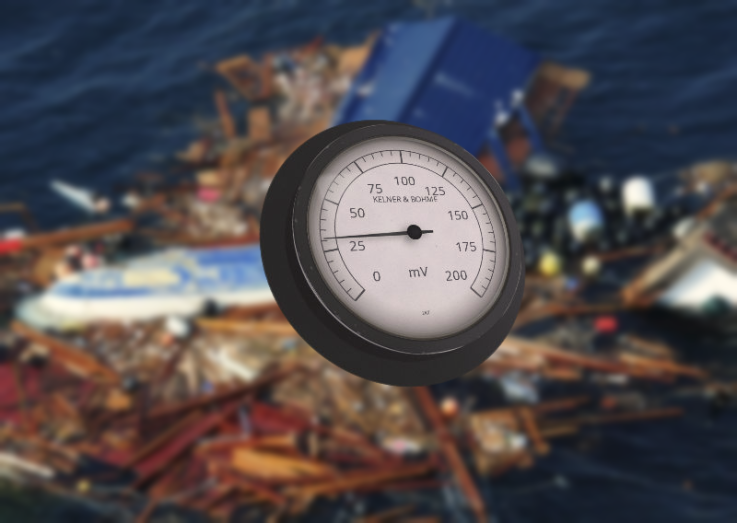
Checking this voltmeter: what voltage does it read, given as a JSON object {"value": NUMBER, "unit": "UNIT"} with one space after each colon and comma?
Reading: {"value": 30, "unit": "mV"}
